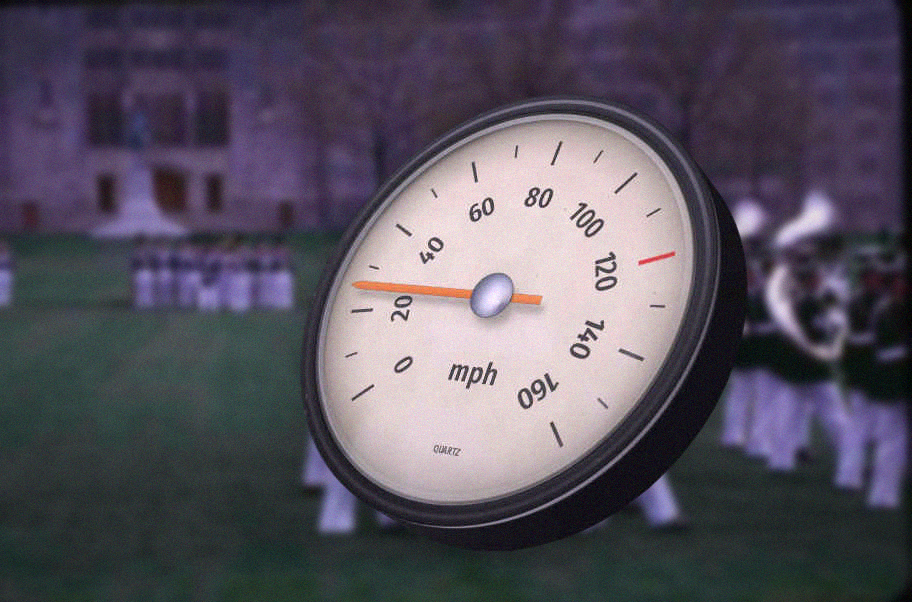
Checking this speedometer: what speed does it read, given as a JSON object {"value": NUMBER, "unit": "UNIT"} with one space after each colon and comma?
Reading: {"value": 25, "unit": "mph"}
